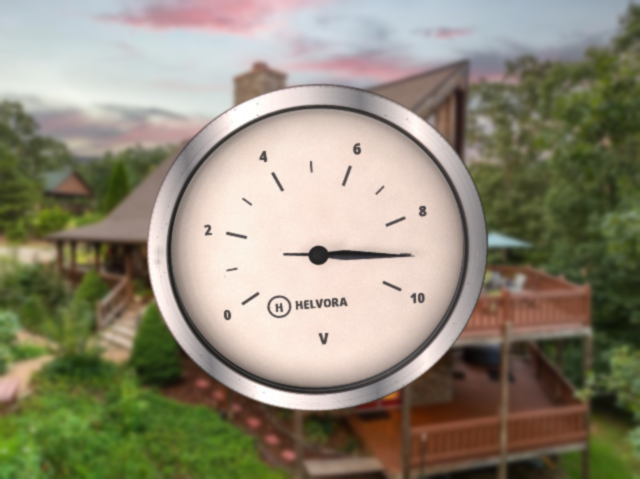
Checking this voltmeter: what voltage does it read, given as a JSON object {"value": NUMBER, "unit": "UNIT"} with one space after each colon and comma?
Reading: {"value": 9, "unit": "V"}
